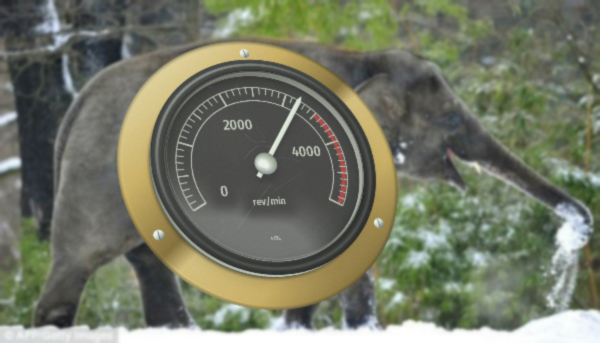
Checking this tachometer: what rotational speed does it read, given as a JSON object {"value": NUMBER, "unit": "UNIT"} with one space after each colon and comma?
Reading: {"value": 3200, "unit": "rpm"}
